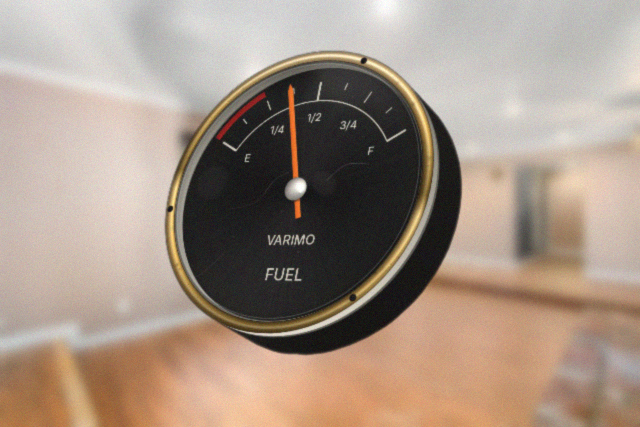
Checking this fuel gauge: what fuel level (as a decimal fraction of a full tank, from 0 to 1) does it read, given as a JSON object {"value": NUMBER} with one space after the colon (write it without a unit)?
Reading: {"value": 0.375}
